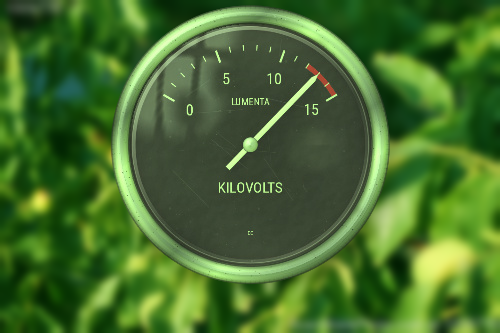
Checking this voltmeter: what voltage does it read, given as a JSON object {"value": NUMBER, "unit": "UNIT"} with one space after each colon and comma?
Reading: {"value": 13, "unit": "kV"}
